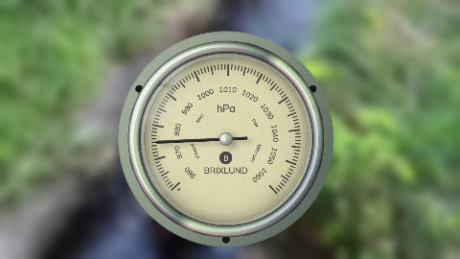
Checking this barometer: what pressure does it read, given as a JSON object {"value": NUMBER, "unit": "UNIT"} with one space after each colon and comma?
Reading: {"value": 975, "unit": "hPa"}
